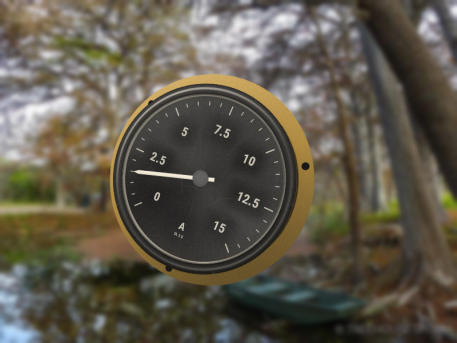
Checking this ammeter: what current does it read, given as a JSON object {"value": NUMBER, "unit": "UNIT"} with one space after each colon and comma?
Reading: {"value": 1.5, "unit": "A"}
